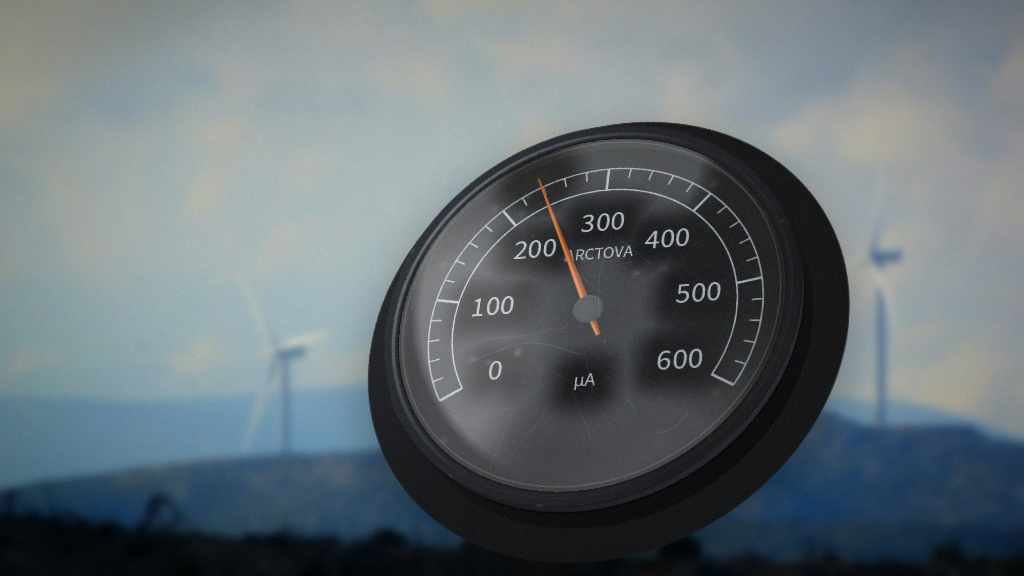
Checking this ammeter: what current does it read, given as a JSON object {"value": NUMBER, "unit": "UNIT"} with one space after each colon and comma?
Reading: {"value": 240, "unit": "µA"}
